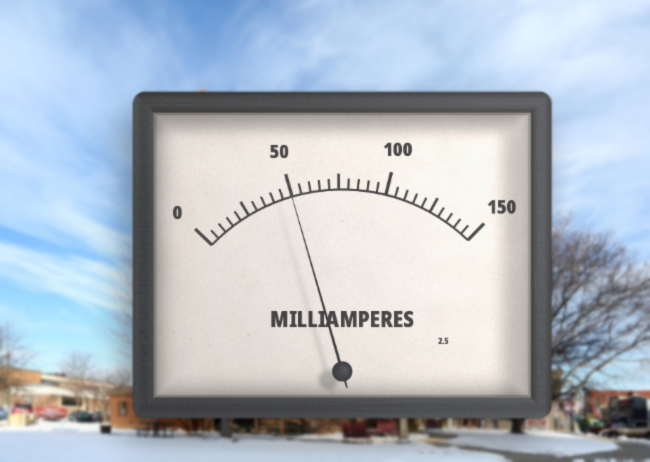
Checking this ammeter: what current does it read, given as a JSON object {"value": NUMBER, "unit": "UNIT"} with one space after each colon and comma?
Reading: {"value": 50, "unit": "mA"}
